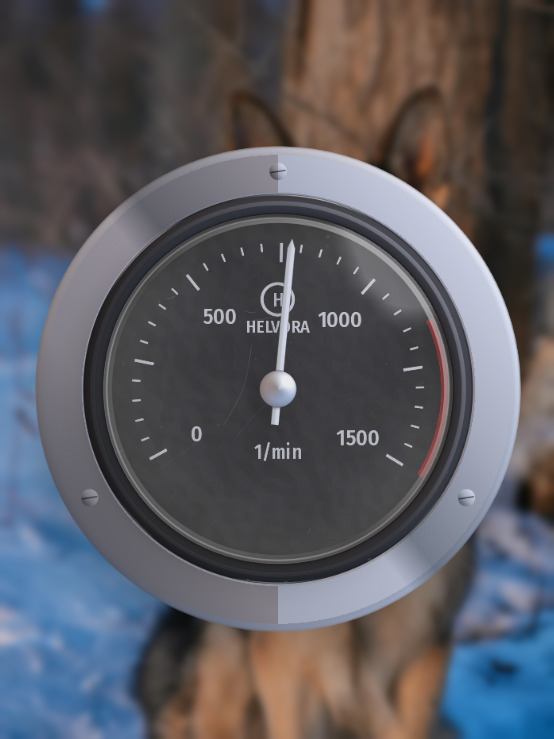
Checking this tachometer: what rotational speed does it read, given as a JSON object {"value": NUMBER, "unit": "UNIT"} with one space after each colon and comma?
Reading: {"value": 775, "unit": "rpm"}
